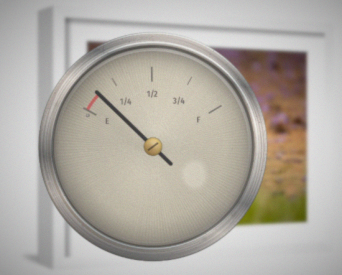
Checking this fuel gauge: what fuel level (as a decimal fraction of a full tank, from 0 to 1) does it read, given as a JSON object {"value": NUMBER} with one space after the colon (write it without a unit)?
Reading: {"value": 0.125}
